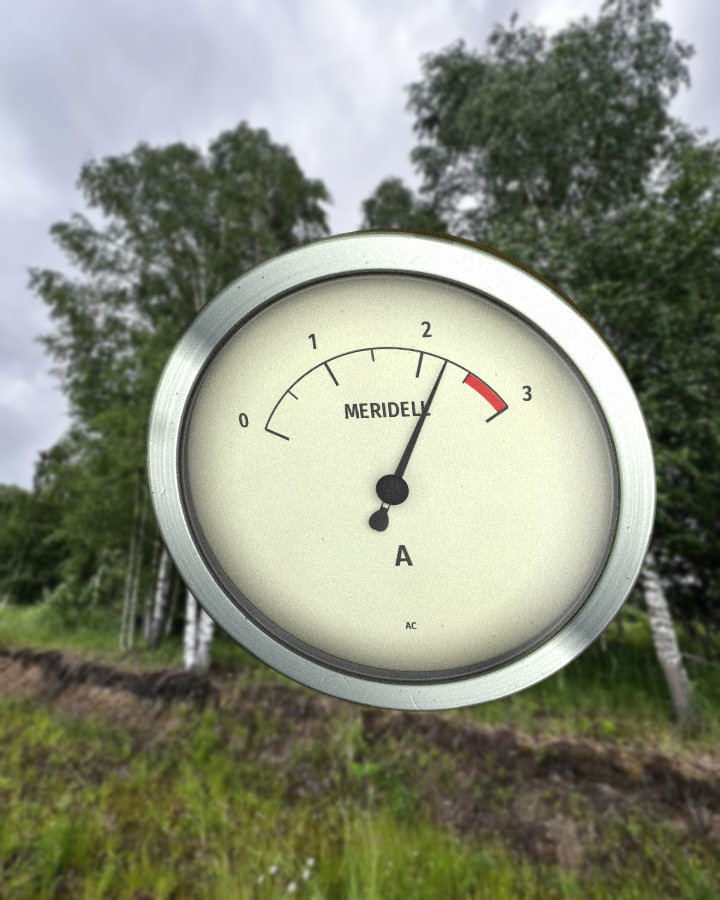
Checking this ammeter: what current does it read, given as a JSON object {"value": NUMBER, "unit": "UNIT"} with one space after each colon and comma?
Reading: {"value": 2.25, "unit": "A"}
